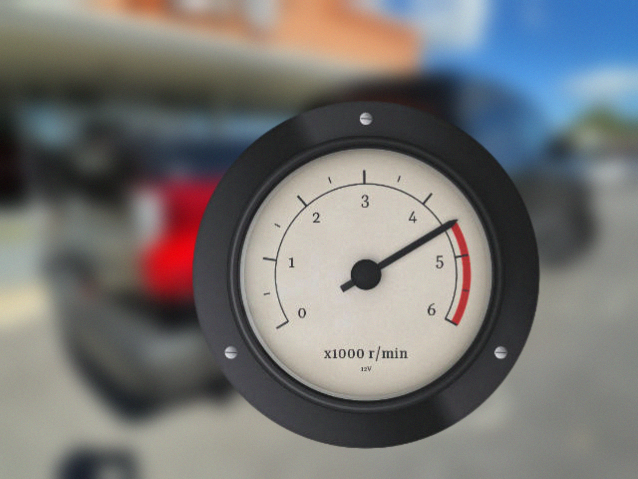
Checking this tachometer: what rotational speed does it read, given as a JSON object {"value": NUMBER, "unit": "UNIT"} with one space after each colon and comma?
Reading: {"value": 4500, "unit": "rpm"}
